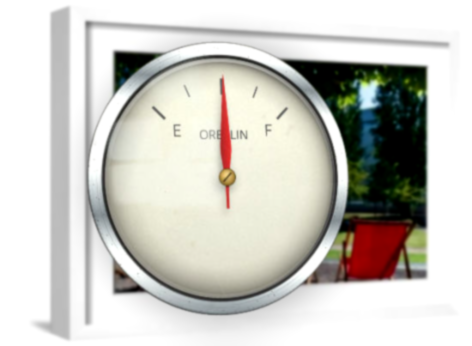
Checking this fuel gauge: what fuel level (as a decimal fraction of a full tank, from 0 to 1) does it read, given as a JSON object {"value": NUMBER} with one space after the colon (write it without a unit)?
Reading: {"value": 0.5}
